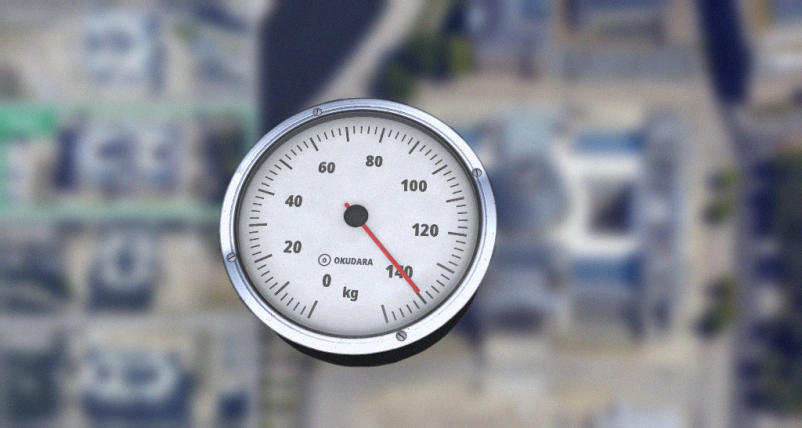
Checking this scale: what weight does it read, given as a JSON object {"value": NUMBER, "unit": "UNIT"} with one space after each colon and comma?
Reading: {"value": 140, "unit": "kg"}
